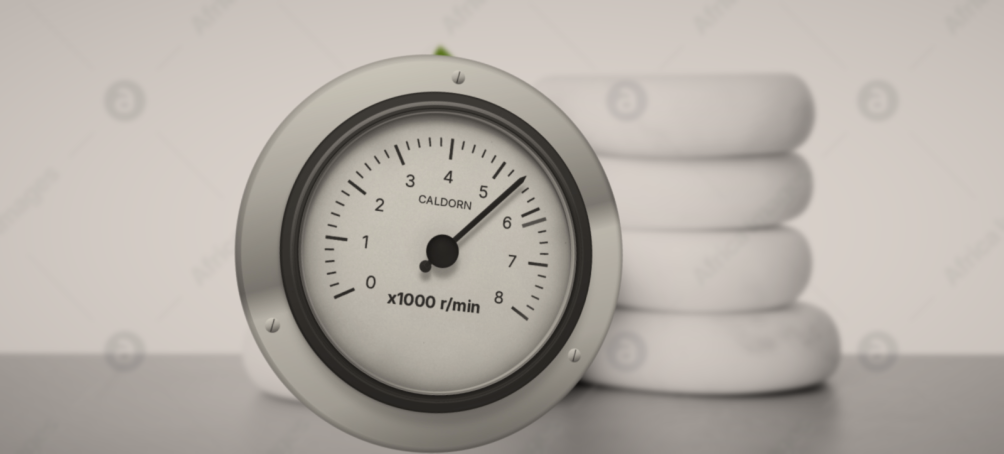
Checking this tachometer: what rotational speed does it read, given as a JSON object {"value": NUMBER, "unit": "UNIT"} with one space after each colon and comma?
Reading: {"value": 5400, "unit": "rpm"}
